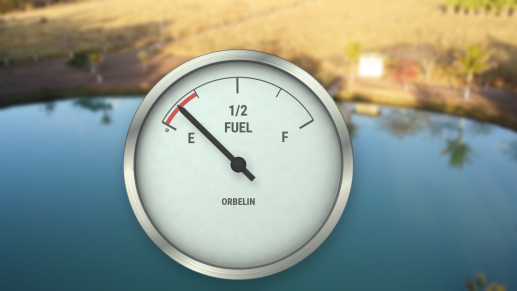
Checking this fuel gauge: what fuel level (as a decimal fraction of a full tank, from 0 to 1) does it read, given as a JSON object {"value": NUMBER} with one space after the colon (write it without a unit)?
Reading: {"value": 0.125}
